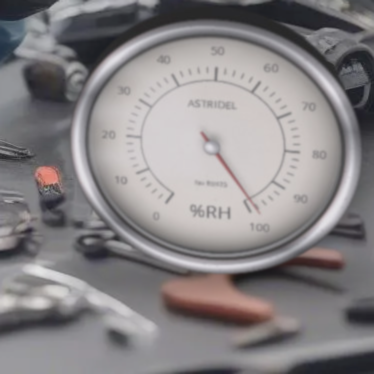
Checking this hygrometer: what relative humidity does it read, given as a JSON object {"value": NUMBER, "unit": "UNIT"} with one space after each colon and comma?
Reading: {"value": 98, "unit": "%"}
